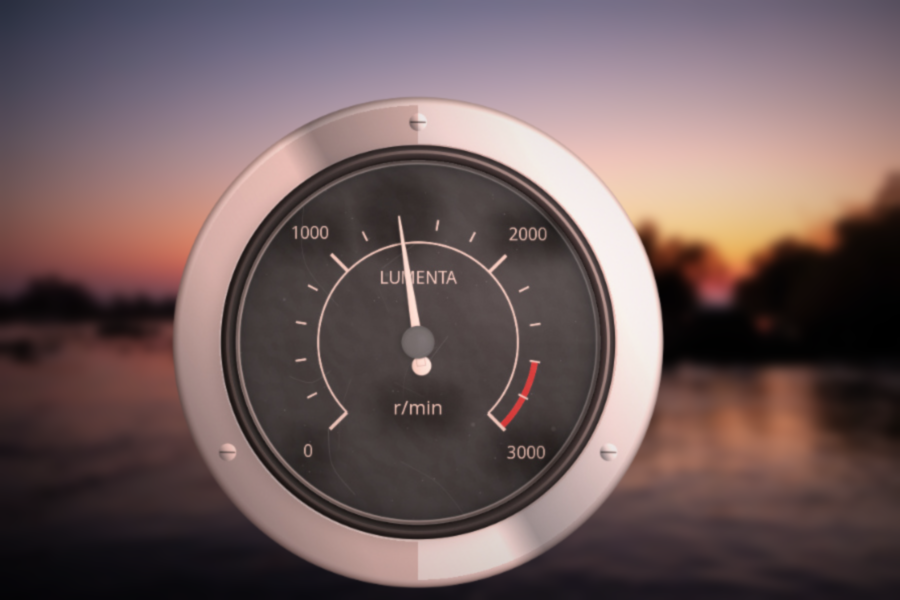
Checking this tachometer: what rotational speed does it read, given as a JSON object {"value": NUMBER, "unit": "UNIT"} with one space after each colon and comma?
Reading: {"value": 1400, "unit": "rpm"}
